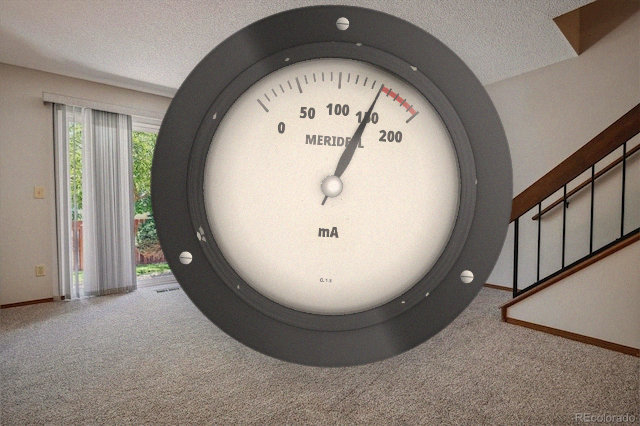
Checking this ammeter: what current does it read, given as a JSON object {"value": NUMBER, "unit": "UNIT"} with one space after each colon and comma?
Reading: {"value": 150, "unit": "mA"}
